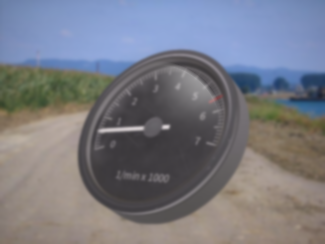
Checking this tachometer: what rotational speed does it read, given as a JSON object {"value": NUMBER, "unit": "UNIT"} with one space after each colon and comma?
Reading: {"value": 500, "unit": "rpm"}
